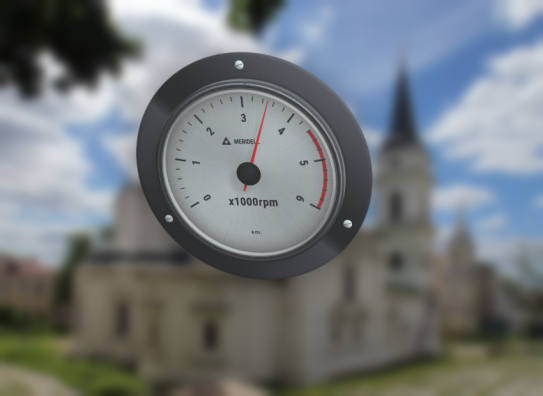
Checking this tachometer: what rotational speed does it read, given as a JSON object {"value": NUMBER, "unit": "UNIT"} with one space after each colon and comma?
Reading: {"value": 3500, "unit": "rpm"}
